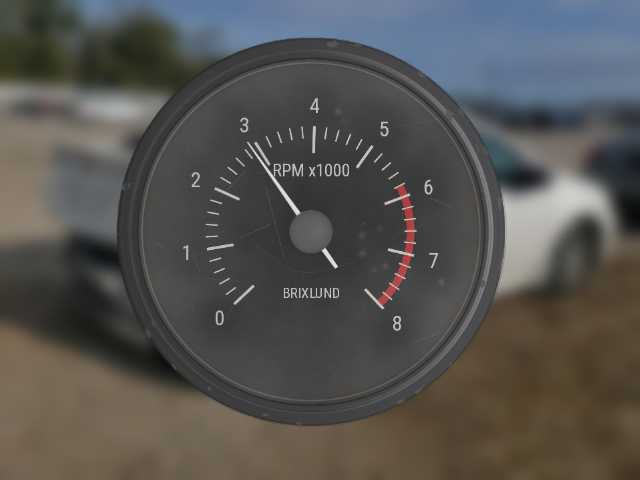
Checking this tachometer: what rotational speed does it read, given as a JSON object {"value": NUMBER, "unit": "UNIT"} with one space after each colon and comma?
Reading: {"value": 2900, "unit": "rpm"}
